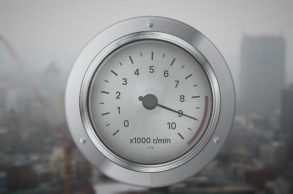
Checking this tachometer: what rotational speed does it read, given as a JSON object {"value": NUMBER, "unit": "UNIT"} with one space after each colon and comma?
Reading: {"value": 9000, "unit": "rpm"}
